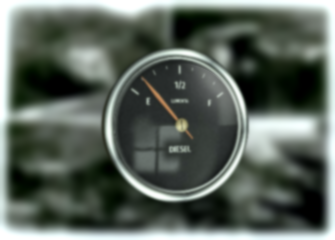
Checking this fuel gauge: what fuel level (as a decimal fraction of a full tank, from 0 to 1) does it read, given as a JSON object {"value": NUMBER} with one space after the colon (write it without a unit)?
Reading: {"value": 0.125}
